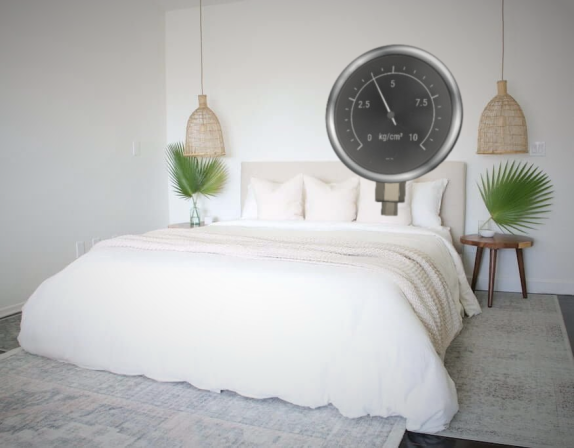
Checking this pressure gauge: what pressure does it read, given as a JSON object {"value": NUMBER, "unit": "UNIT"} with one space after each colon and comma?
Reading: {"value": 4, "unit": "kg/cm²"}
